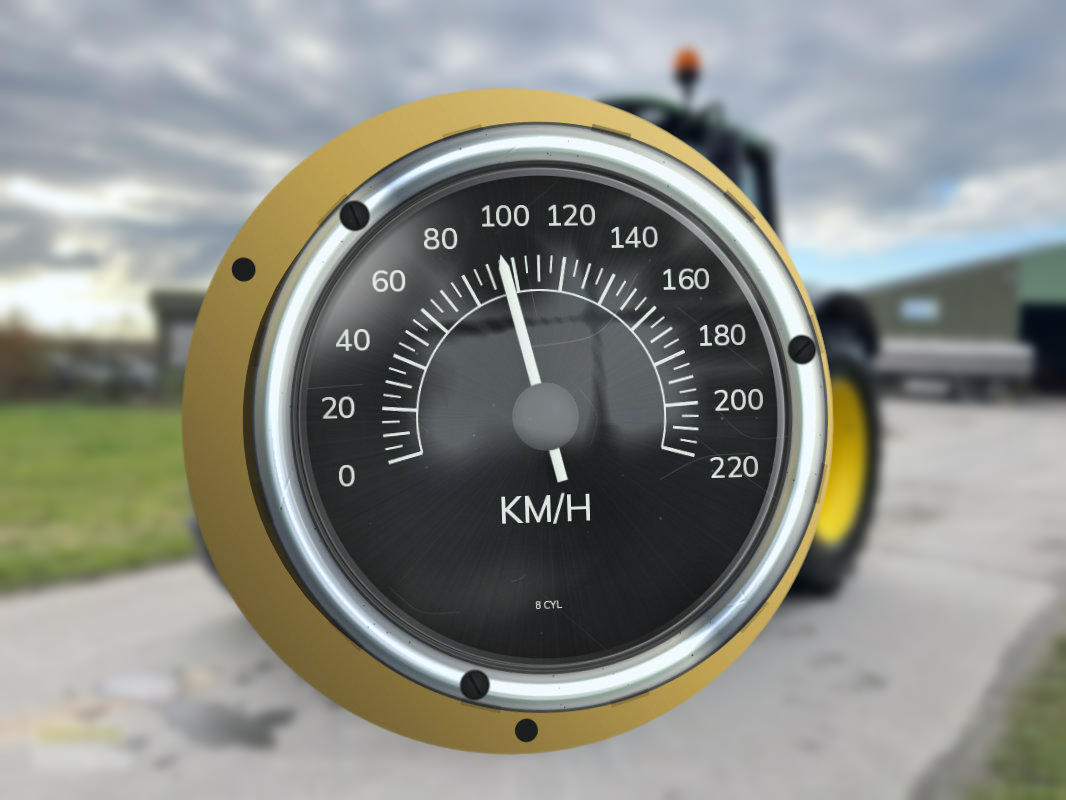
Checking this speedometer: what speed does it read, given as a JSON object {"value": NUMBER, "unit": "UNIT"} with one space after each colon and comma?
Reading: {"value": 95, "unit": "km/h"}
